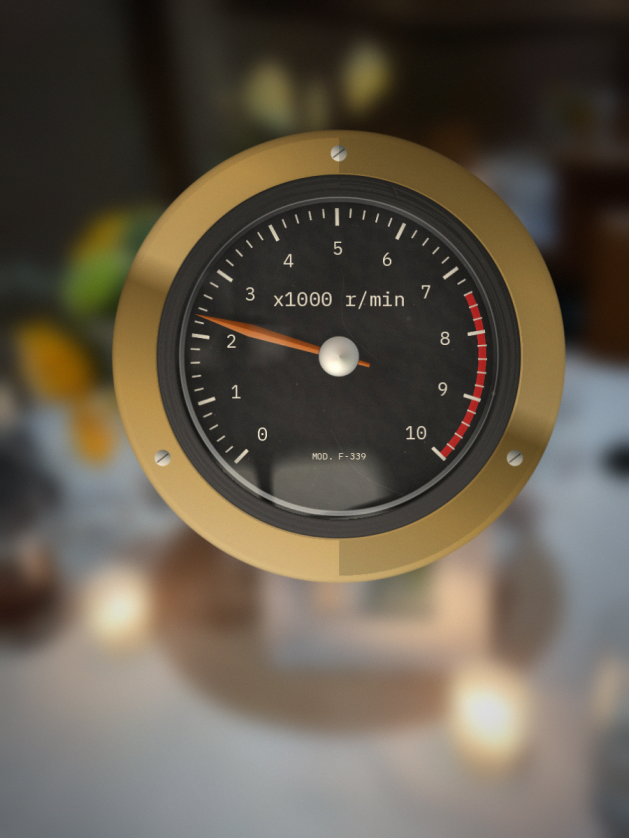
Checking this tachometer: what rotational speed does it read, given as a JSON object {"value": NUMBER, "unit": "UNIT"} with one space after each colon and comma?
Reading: {"value": 2300, "unit": "rpm"}
